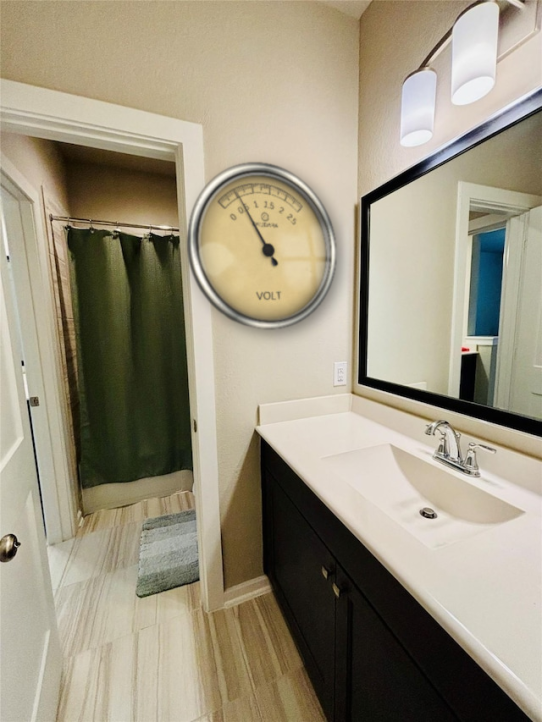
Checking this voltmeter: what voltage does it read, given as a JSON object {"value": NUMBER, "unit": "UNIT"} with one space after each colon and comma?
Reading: {"value": 0.5, "unit": "V"}
